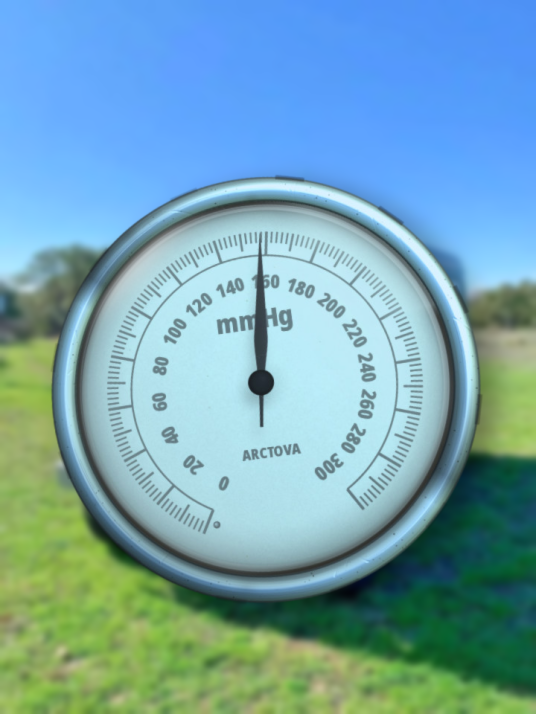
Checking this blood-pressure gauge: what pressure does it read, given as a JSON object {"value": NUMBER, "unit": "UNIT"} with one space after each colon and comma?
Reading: {"value": 158, "unit": "mmHg"}
